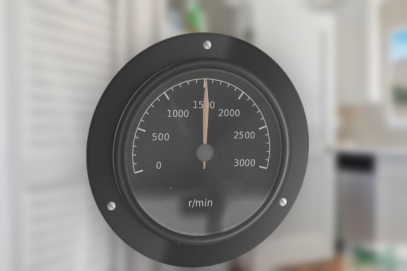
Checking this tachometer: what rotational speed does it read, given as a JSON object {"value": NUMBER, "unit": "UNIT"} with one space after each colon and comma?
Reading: {"value": 1500, "unit": "rpm"}
